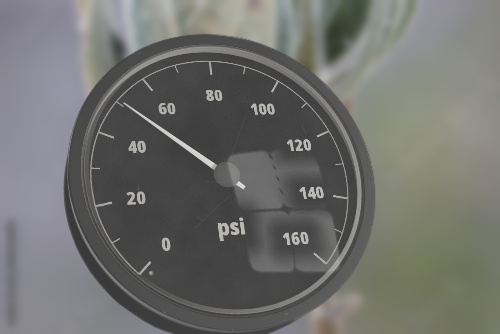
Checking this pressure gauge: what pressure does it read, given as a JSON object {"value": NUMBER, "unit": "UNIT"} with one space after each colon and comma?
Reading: {"value": 50, "unit": "psi"}
